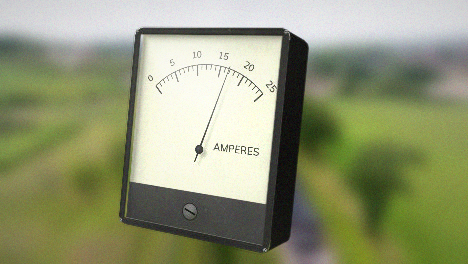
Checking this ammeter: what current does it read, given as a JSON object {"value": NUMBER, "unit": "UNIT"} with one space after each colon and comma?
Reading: {"value": 17, "unit": "A"}
